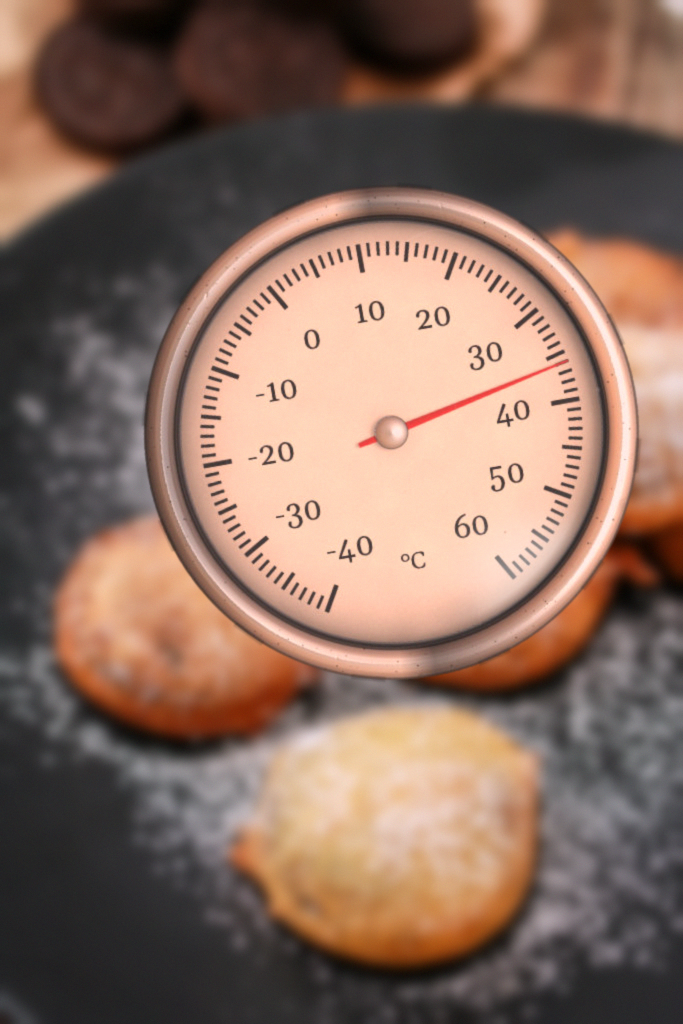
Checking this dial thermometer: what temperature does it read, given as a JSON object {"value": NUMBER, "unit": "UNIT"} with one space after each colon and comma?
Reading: {"value": 36, "unit": "°C"}
